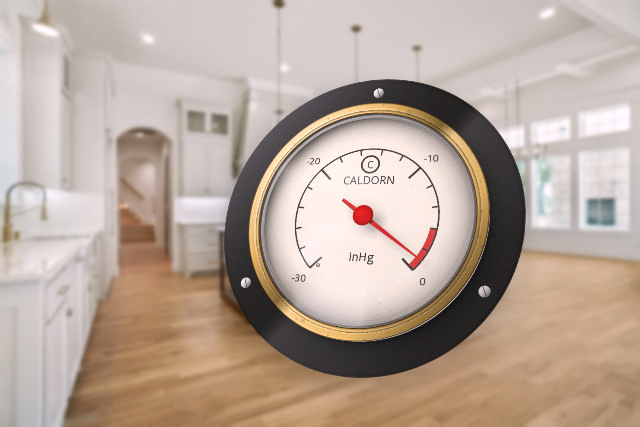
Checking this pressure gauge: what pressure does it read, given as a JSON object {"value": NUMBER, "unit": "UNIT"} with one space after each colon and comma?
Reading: {"value": -1, "unit": "inHg"}
